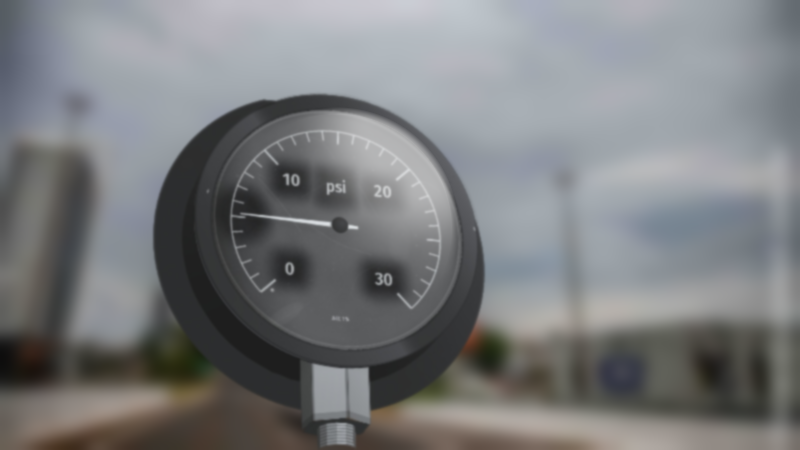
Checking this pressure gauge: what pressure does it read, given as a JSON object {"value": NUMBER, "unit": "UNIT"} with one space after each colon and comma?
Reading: {"value": 5, "unit": "psi"}
